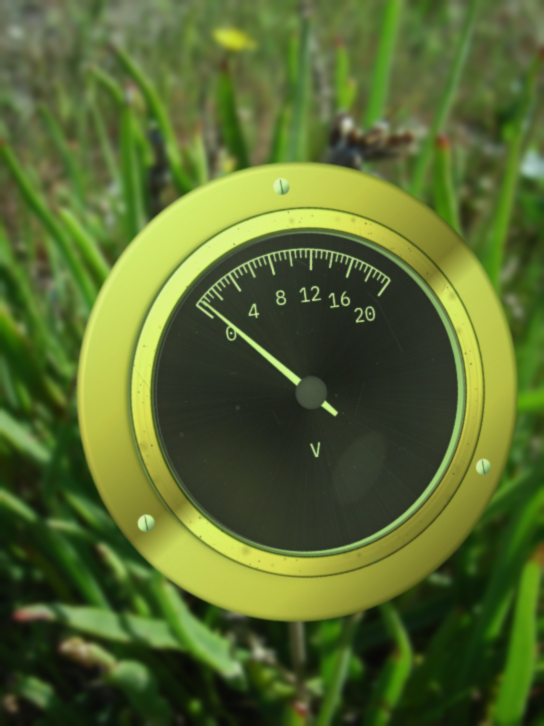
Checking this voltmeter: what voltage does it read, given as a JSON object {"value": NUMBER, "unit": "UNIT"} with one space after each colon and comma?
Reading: {"value": 0.5, "unit": "V"}
